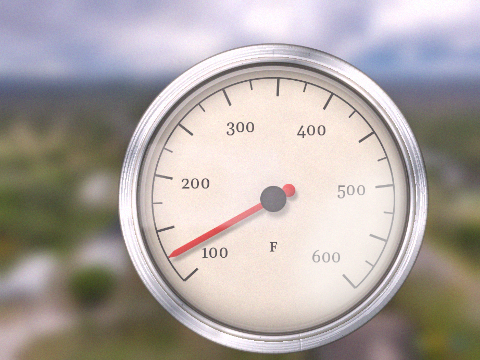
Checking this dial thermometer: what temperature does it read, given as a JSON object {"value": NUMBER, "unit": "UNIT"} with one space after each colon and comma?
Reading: {"value": 125, "unit": "°F"}
